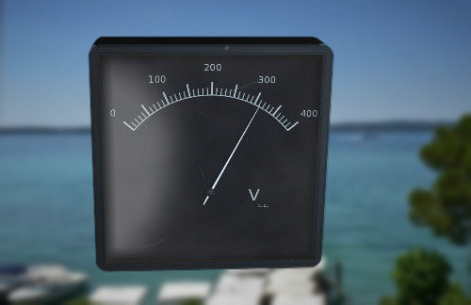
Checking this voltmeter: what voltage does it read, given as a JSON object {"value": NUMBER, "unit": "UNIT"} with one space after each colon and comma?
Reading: {"value": 310, "unit": "V"}
